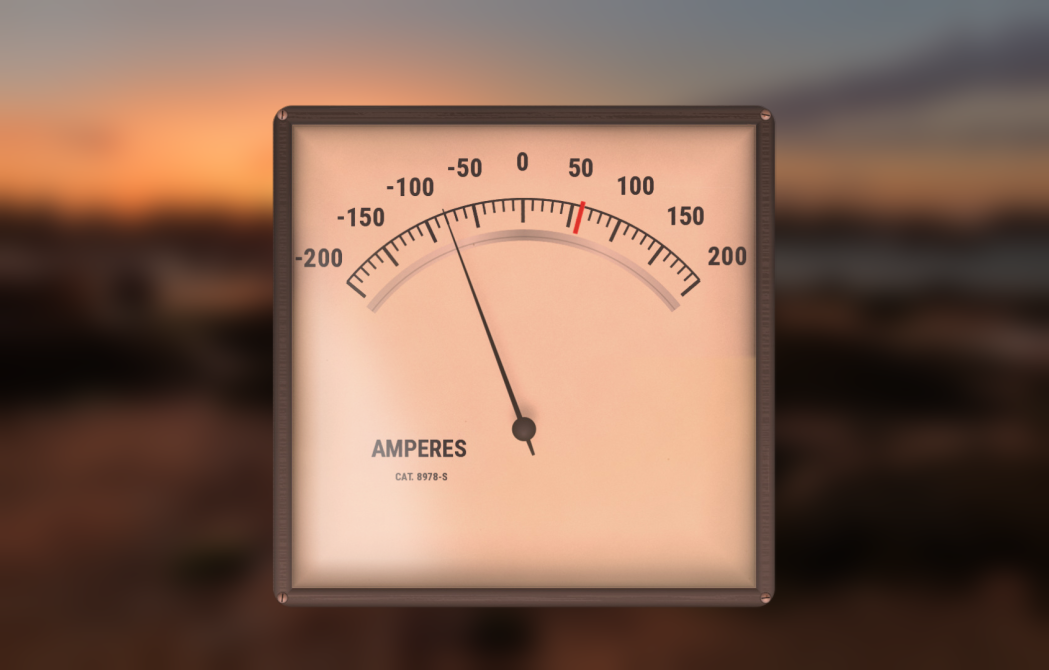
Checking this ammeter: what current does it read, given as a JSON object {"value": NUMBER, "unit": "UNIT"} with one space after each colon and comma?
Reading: {"value": -80, "unit": "A"}
